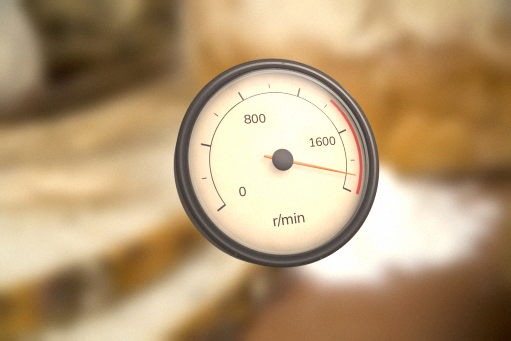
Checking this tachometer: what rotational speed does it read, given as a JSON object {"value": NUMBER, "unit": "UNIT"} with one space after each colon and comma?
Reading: {"value": 1900, "unit": "rpm"}
